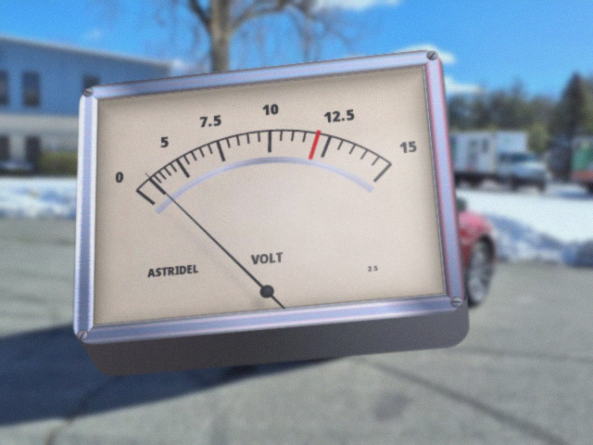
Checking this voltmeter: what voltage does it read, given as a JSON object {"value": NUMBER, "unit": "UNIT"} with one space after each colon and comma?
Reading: {"value": 2.5, "unit": "V"}
